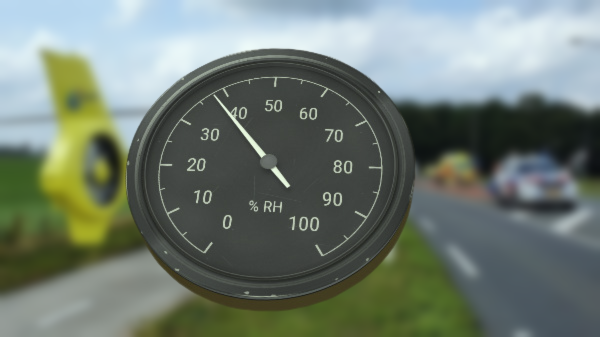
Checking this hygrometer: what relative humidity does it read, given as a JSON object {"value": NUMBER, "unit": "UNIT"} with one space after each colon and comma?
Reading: {"value": 37.5, "unit": "%"}
